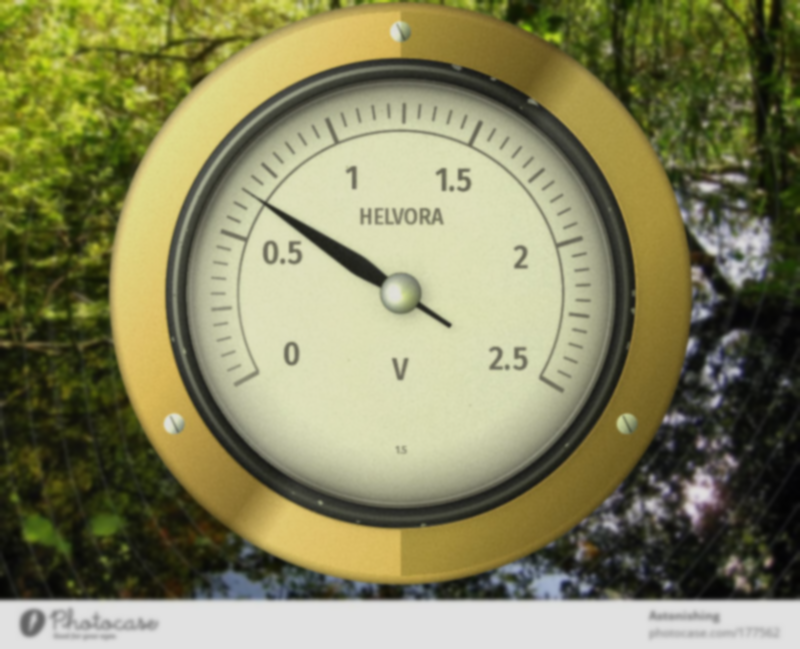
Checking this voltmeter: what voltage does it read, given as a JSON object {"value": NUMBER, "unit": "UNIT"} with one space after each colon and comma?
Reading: {"value": 0.65, "unit": "V"}
